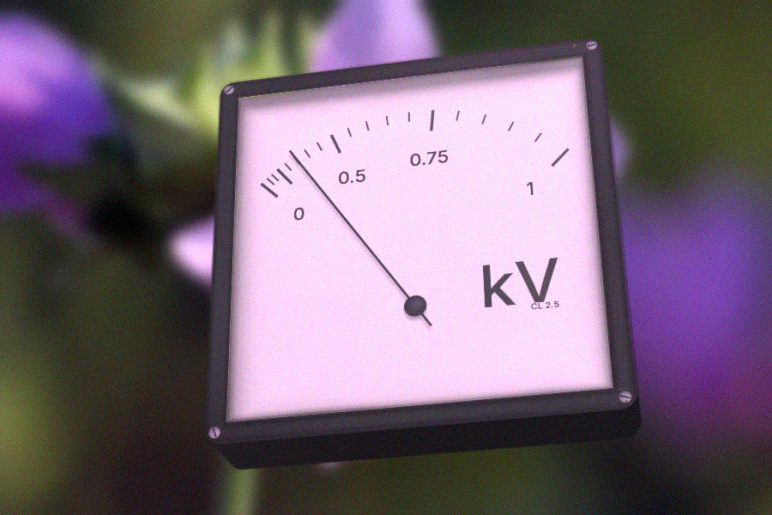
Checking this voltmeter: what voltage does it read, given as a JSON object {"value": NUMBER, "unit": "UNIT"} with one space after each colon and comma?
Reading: {"value": 0.35, "unit": "kV"}
